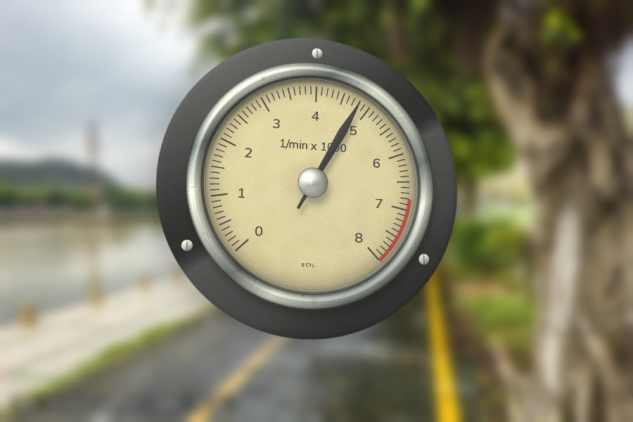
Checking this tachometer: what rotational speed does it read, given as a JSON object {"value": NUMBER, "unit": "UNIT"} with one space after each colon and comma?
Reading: {"value": 4800, "unit": "rpm"}
